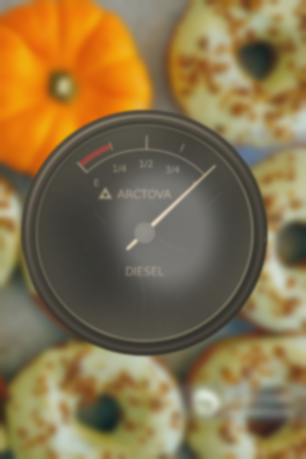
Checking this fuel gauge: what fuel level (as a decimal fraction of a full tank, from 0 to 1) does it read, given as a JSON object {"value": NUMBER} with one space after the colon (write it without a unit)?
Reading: {"value": 1}
